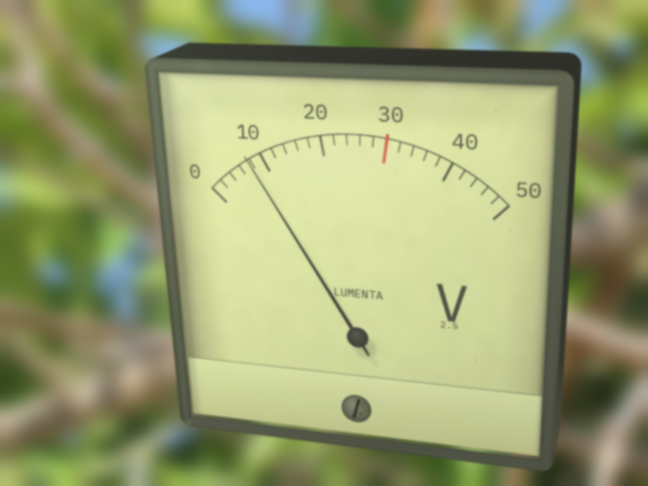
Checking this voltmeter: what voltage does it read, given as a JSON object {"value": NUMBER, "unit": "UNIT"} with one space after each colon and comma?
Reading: {"value": 8, "unit": "V"}
